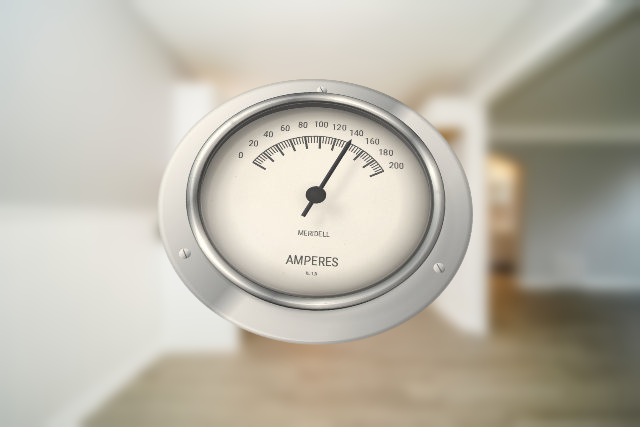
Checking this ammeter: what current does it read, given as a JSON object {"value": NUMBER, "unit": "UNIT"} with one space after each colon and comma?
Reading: {"value": 140, "unit": "A"}
